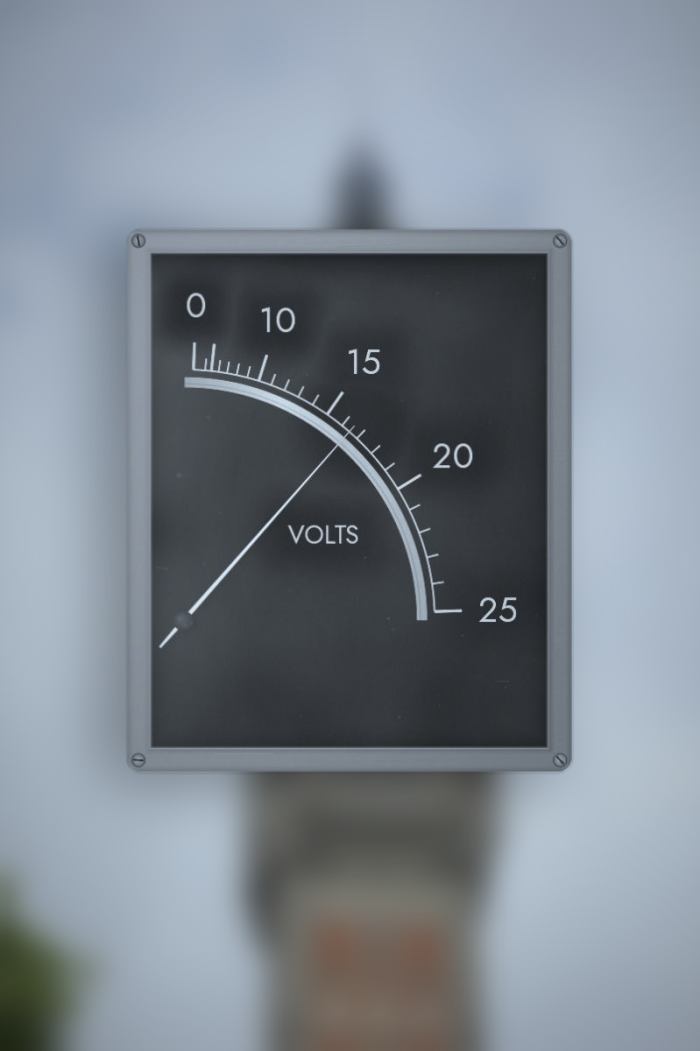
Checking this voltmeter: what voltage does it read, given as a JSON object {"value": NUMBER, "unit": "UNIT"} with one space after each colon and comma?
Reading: {"value": 16.5, "unit": "V"}
